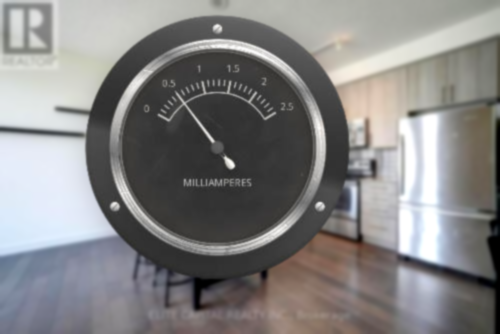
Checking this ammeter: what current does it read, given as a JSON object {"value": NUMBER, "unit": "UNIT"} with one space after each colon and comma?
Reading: {"value": 0.5, "unit": "mA"}
